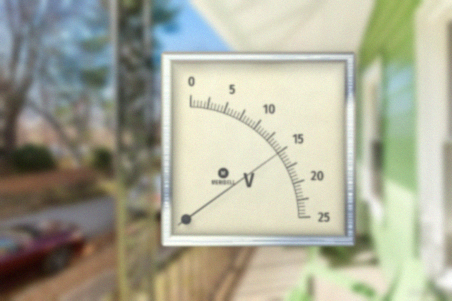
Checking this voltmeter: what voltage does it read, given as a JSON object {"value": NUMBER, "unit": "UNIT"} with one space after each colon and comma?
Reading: {"value": 15, "unit": "V"}
